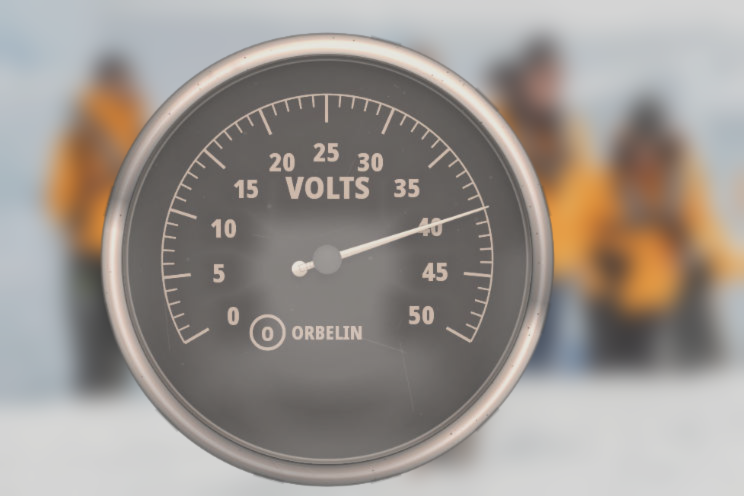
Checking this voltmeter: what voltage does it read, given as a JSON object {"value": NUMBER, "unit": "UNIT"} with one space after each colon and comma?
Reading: {"value": 40, "unit": "V"}
